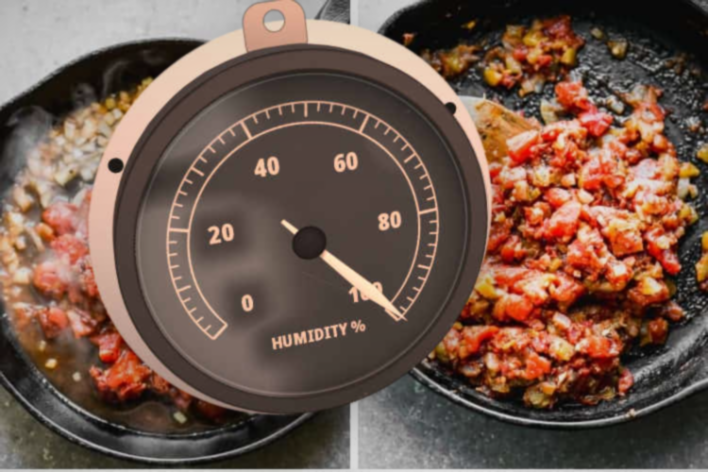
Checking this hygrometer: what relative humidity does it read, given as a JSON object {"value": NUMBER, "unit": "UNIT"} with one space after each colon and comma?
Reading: {"value": 99, "unit": "%"}
